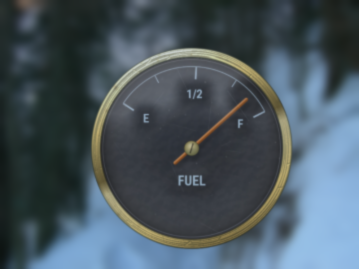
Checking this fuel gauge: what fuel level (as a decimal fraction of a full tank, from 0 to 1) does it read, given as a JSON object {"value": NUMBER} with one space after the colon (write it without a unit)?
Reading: {"value": 0.875}
